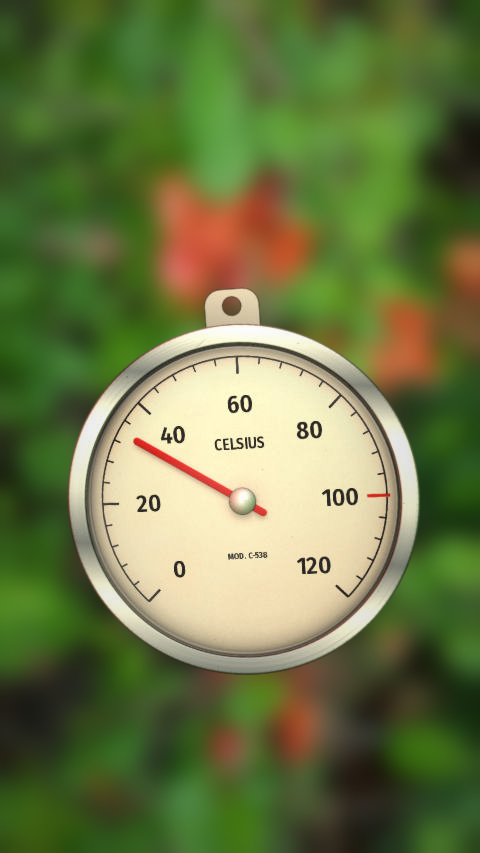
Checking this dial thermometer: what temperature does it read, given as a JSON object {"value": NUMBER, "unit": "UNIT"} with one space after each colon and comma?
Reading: {"value": 34, "unit": "°C"}
